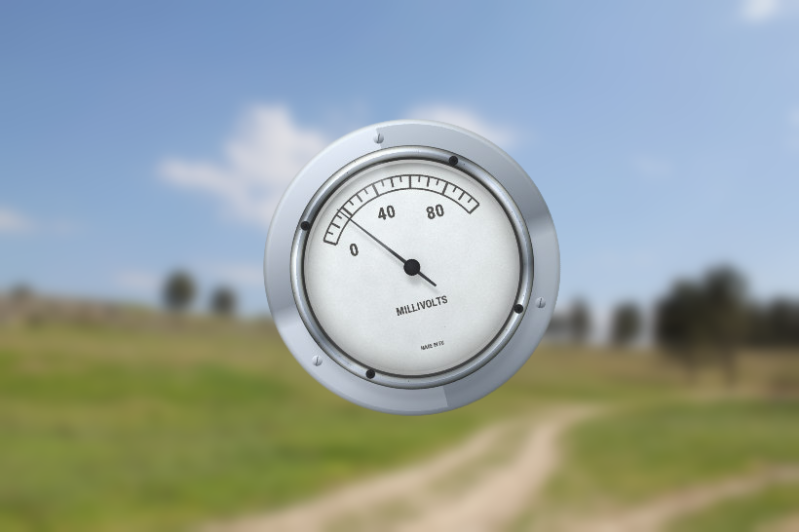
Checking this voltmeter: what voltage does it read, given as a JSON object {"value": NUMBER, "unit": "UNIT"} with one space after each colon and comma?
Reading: {"value": 17.5, "unit": "mV"}
